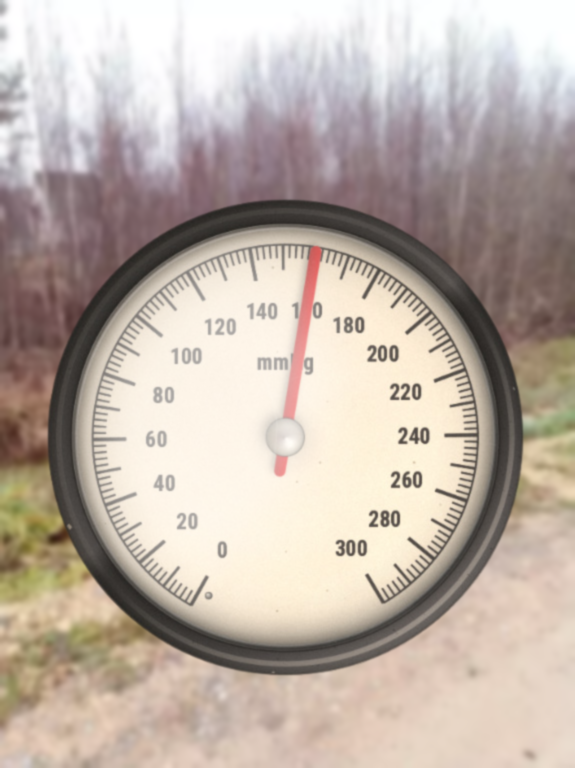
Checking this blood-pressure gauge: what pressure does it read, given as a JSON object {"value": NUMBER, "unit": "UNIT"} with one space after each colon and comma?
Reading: {"value": 160, "unit": "mmHg"}
